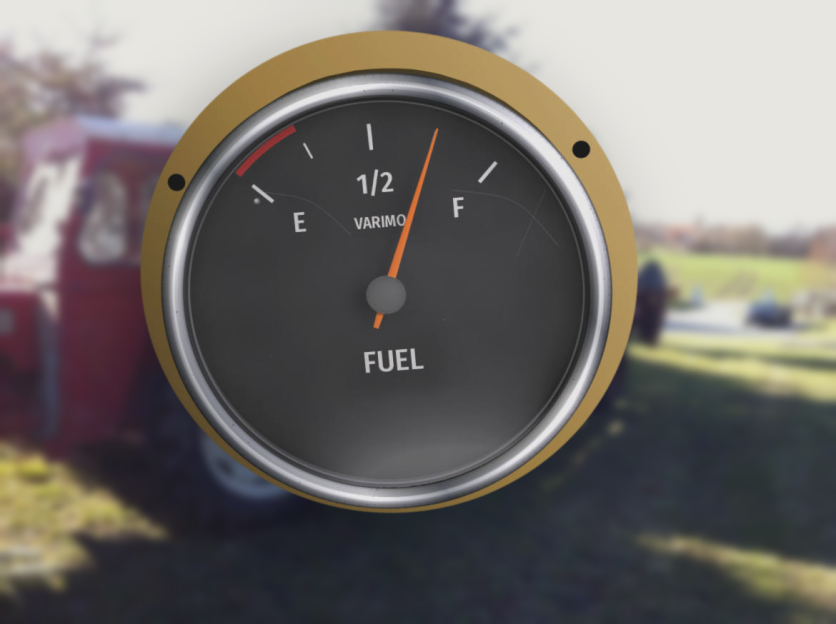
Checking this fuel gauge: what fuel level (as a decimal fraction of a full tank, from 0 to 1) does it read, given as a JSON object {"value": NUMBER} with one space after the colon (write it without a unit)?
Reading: {"value": 0.75}
